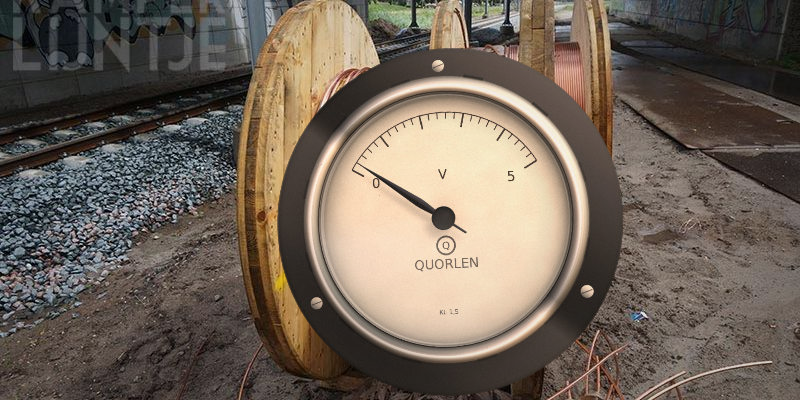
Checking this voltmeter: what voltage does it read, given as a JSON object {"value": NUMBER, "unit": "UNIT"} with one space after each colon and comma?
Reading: {"value": 0.2, "unit": "V"}
